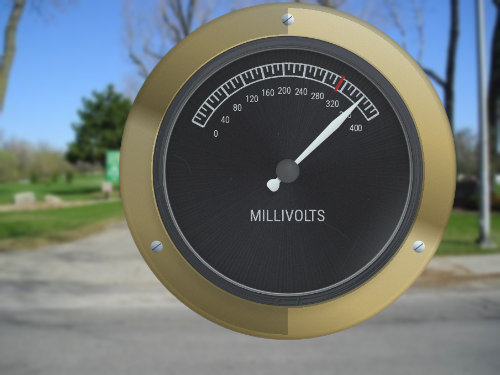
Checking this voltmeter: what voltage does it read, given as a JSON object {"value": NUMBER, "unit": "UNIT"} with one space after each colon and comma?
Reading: {"value": 360, "unit": "mV"}
